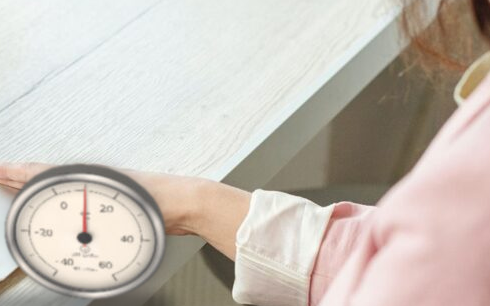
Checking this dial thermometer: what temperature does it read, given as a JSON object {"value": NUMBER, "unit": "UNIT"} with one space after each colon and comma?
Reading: {"value": 10, "unit": "°C"}
